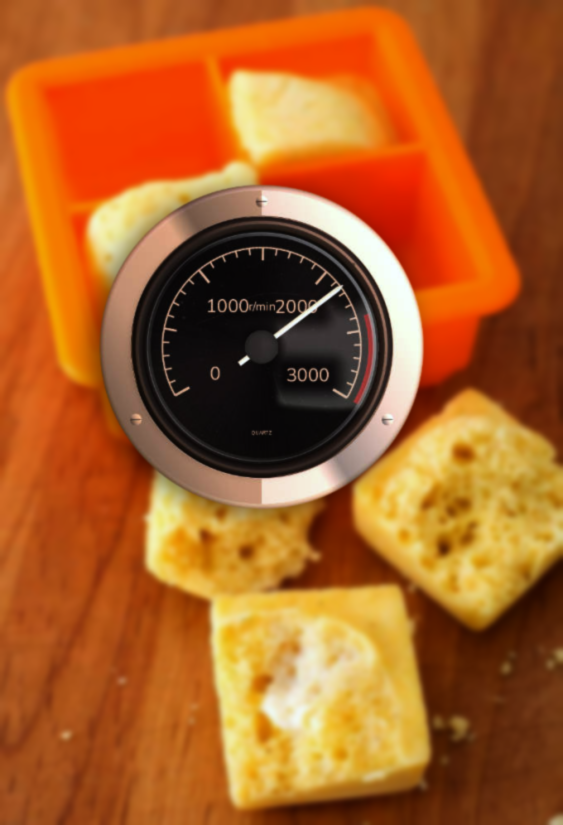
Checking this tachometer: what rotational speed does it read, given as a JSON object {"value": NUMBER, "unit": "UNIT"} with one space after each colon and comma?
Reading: {"value": 2150, "unit": "rpm"}
